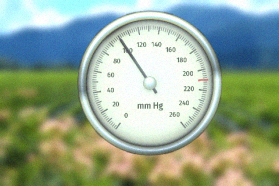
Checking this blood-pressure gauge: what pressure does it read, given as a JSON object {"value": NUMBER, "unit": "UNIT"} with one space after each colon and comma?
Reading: {"value": 100, "unit": "mmHg"}
